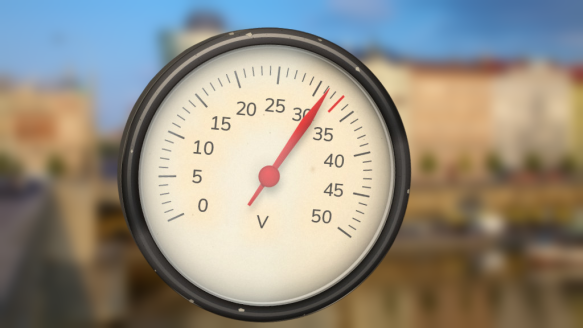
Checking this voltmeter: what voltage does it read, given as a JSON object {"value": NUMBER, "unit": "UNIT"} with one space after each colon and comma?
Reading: {"value": 31, "unit": "V"}
